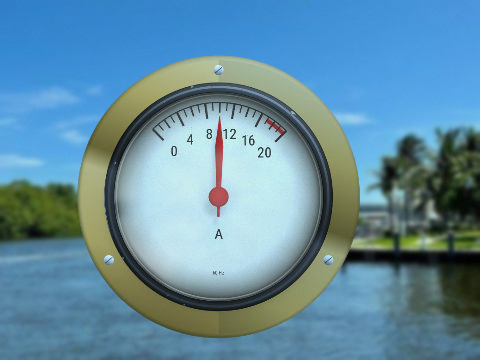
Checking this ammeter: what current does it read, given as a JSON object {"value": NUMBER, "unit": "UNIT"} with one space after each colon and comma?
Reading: {"value": 10, "unit": "A"}
